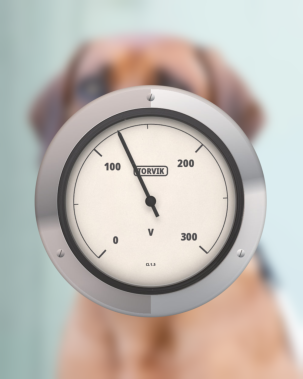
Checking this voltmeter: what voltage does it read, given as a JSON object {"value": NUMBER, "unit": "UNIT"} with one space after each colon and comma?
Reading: {"value": 125, "unit": "V"}
